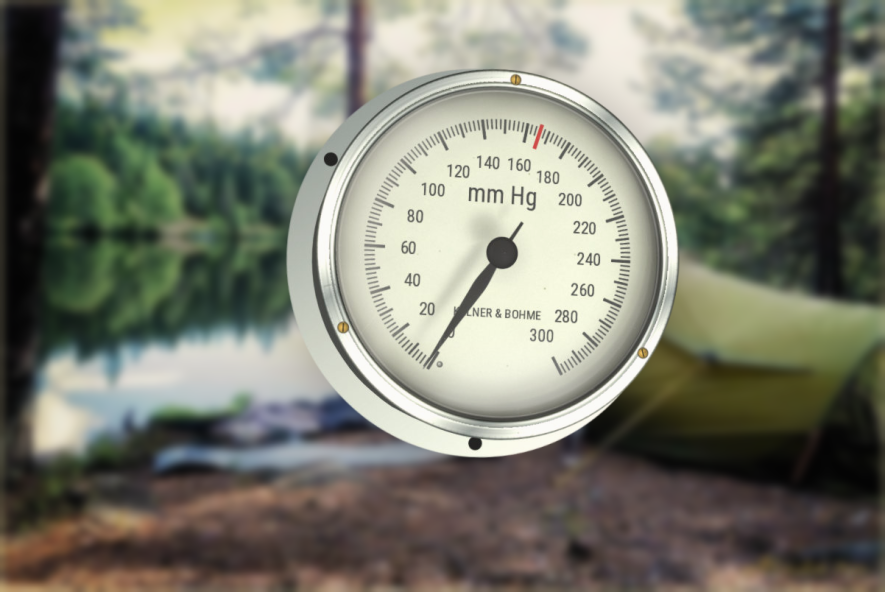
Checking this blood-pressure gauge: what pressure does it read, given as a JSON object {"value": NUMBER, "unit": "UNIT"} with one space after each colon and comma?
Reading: {"value": 2, "unit": "mmHg"}
